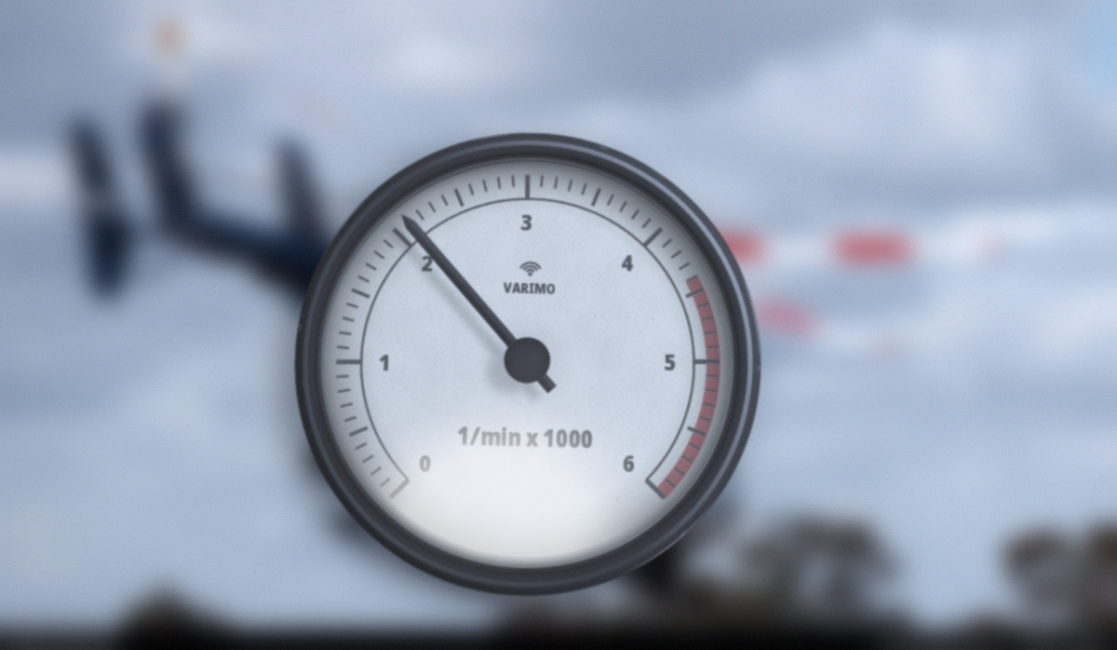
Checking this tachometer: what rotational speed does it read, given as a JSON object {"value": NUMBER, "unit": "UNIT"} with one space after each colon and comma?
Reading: {"value": 2100, "unit": "rpm"}
